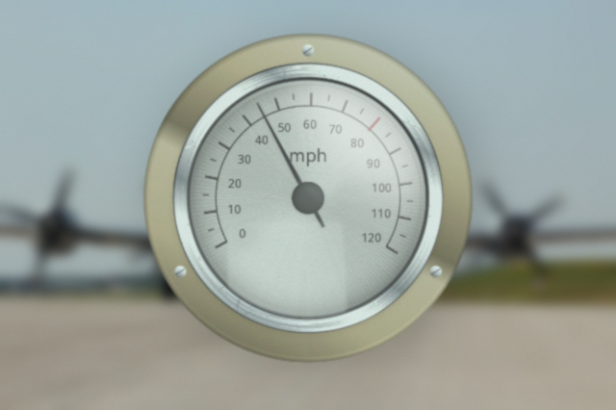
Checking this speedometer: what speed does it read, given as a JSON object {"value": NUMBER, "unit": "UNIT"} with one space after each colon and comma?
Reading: {"value": 45, "unit": "mph"}
